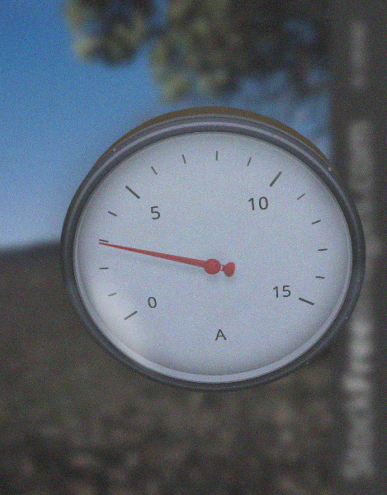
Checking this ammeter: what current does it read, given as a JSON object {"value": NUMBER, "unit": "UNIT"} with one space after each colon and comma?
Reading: {"value": 3, "unit": "A"}
